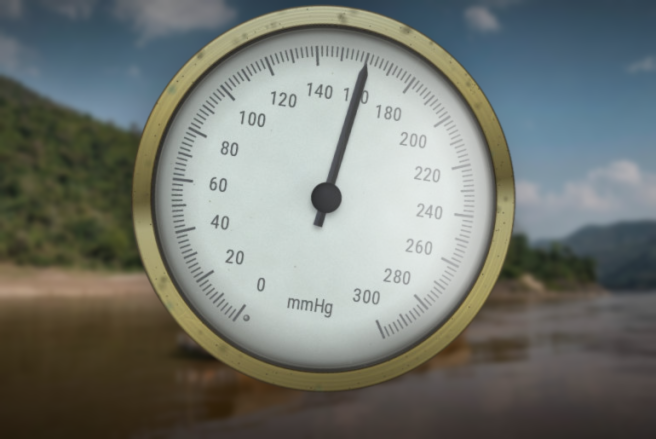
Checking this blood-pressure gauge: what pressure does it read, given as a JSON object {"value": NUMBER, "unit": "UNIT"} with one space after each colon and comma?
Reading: {"value": 160, "unit": "mmHg"}
